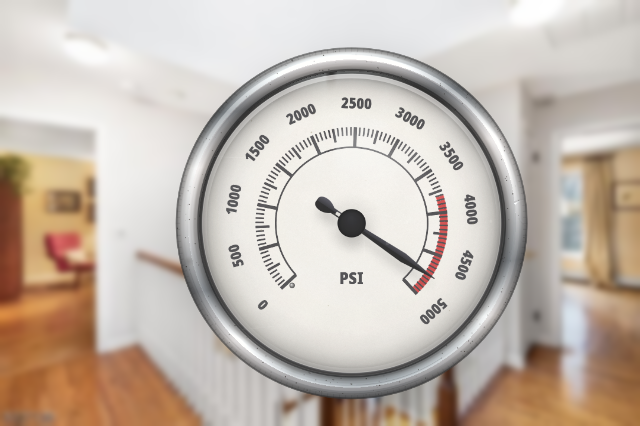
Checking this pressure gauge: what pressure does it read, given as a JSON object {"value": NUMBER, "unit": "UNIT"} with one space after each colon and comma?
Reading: {"value": 4750, "unit": "psi"}
